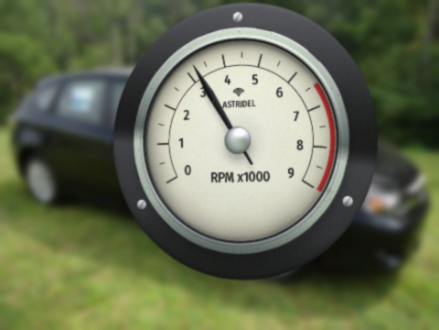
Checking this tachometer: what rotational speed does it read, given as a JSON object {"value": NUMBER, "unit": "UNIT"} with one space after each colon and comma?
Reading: {"value": 3250, "unit": "rpm"}
